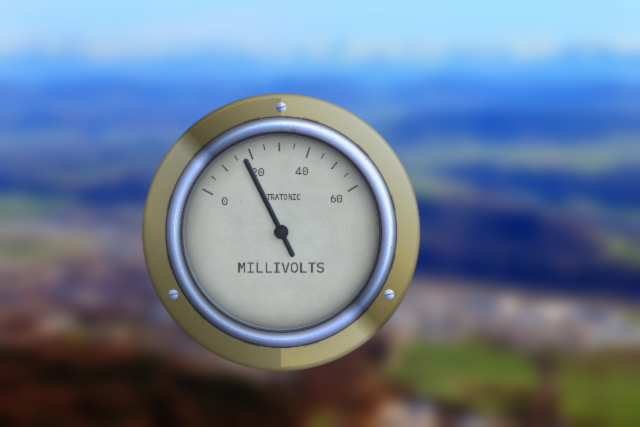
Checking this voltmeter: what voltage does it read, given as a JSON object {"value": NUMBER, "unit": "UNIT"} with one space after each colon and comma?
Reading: {"value": 17.5, "unit": "mV"}
